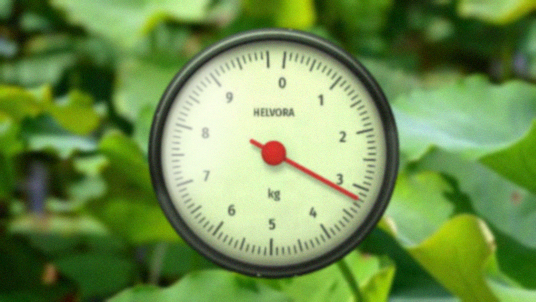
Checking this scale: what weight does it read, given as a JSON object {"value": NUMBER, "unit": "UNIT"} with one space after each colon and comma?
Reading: {"value": 3.2, "unit": "kg"}
